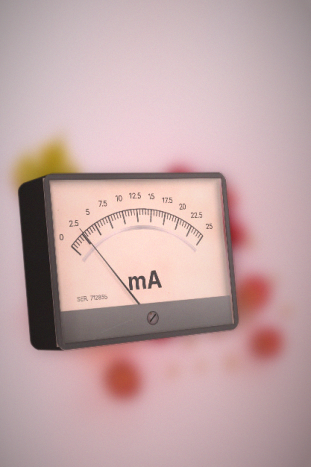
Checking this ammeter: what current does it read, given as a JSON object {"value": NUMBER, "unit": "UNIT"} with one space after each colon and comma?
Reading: {"value": 2.5, "unit": "mA"}
